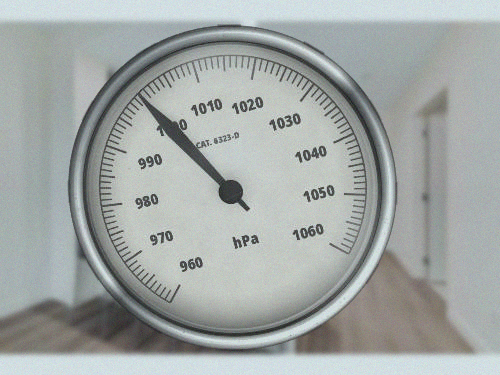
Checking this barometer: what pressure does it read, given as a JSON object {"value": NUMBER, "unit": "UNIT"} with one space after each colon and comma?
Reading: {"value": 1000, "unit": "hPa"}
